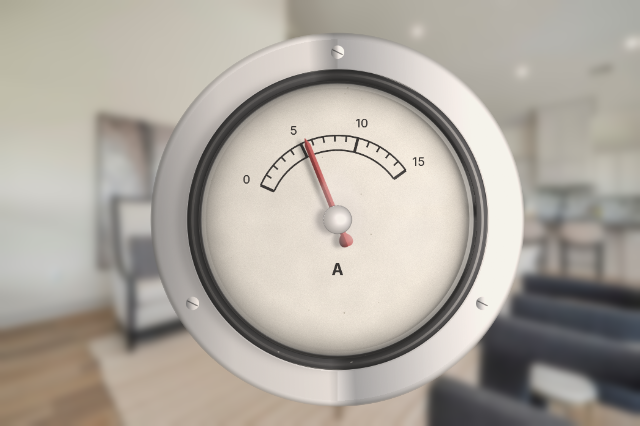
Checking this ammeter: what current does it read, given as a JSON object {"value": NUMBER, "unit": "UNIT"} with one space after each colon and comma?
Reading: {"value": 5.5, "unit": "A"}
